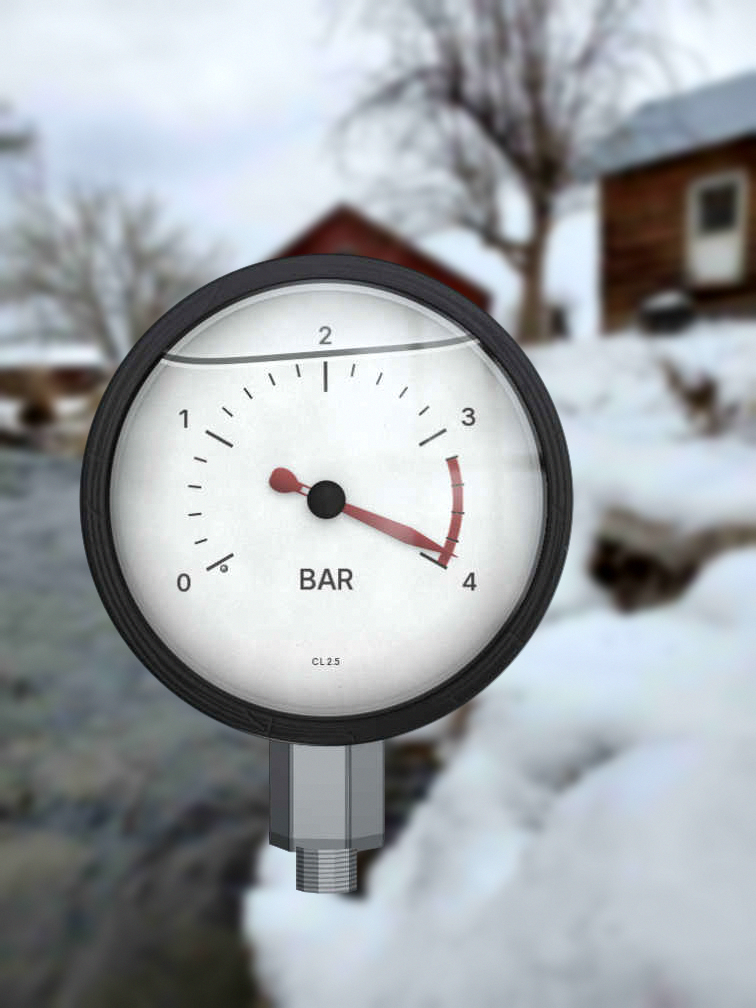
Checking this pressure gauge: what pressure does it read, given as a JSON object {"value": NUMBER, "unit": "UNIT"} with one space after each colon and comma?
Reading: {"value": 3.9, "unit": "bar"}
